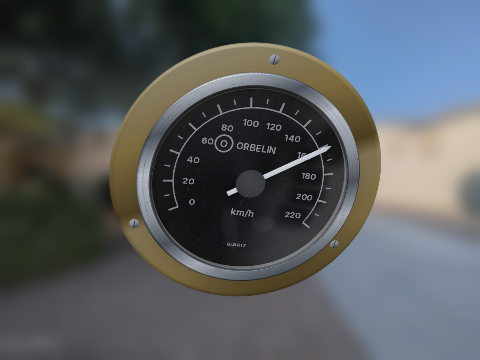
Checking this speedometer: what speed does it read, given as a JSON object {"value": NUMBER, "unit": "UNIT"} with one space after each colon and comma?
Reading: {"value": 160, "unit": "km/h"}
